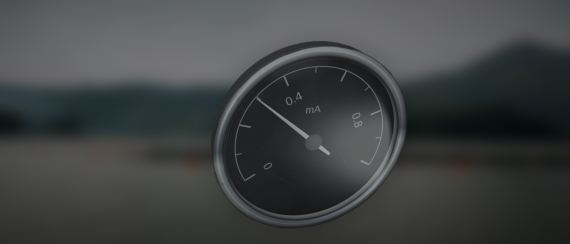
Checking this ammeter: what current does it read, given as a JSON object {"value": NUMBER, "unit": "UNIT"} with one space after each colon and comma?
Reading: {"value": 0.3, "unit": "mA"}
